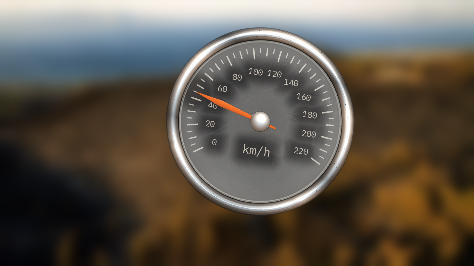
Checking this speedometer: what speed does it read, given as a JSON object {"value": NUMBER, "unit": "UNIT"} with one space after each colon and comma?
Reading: {"value": 45, "unit": "km/h"}
